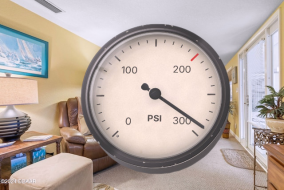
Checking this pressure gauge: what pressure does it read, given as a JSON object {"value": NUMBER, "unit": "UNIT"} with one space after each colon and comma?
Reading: {"value": 290, "unit": "psi"}
